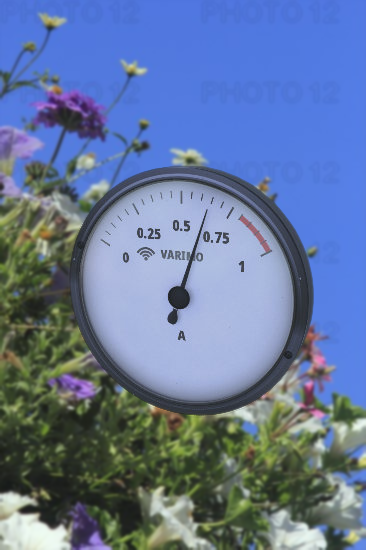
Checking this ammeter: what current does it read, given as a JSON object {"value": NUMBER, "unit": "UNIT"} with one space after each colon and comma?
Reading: {"value": 0.65, "unit": "A"}
